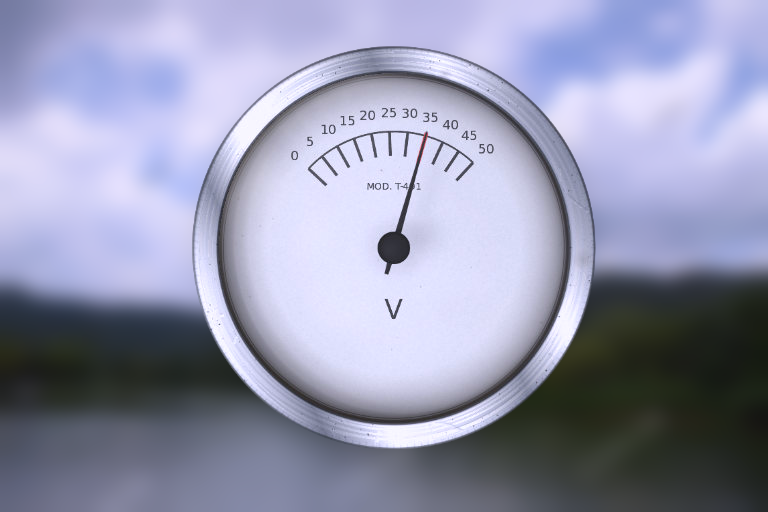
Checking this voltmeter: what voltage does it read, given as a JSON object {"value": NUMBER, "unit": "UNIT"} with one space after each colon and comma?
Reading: {"value": 35, "unit": "V"}
